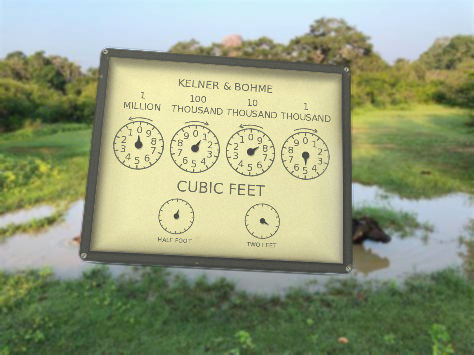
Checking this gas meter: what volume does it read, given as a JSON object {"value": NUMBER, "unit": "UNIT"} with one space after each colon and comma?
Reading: {"value": 8500, "unit": "ft³"}
